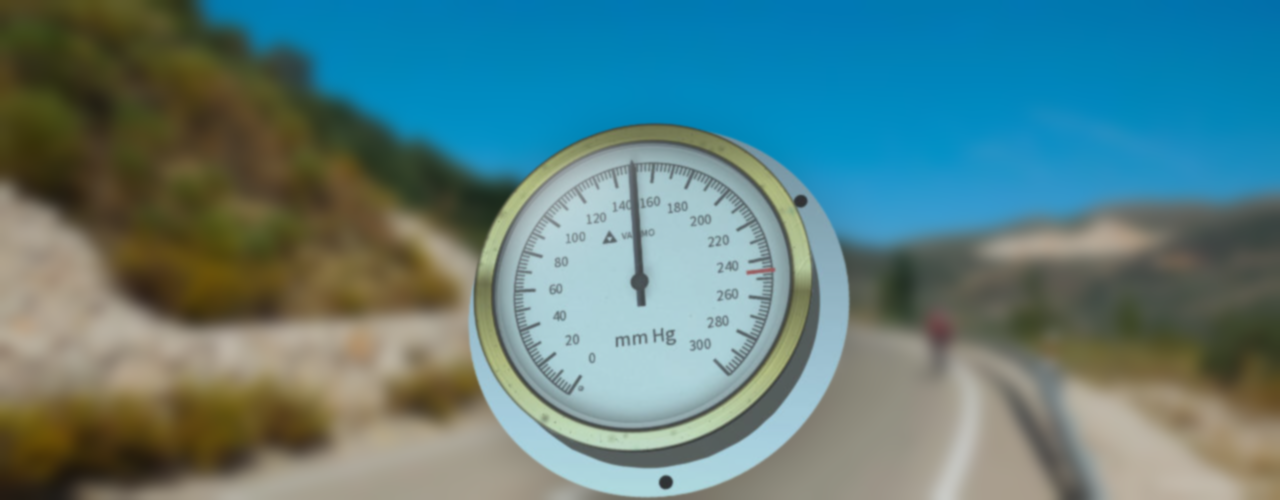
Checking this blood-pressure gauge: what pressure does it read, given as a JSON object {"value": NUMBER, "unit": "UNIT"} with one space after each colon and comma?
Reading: {"value": 150, "unit": "mmHg"}
